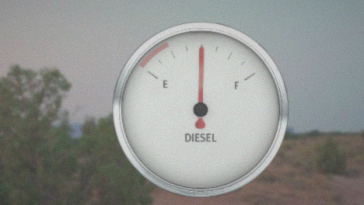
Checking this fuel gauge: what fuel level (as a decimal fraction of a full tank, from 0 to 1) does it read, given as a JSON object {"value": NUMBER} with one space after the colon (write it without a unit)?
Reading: {"value": 0.5}
